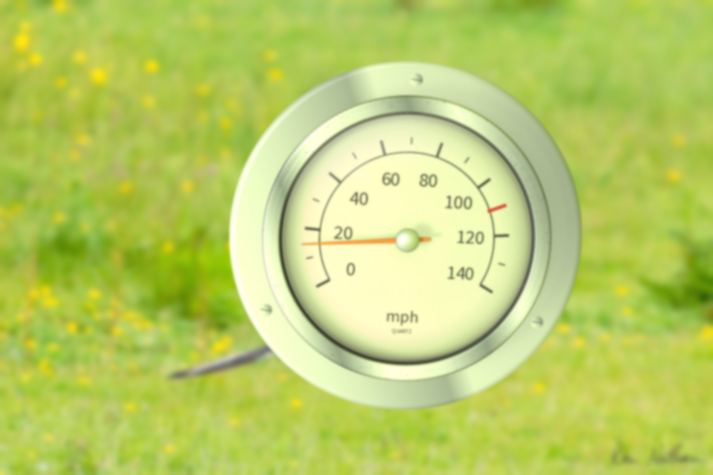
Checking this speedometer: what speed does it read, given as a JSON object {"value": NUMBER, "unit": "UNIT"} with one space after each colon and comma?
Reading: {"value": 15, "unit": "mph"}
